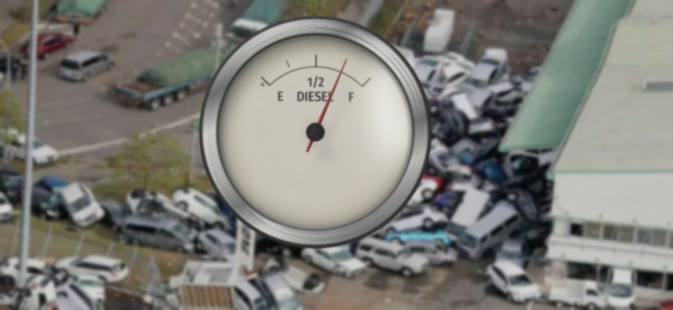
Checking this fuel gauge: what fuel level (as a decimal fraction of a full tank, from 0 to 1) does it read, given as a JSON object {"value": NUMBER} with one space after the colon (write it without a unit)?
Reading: {"value": 0.75}
